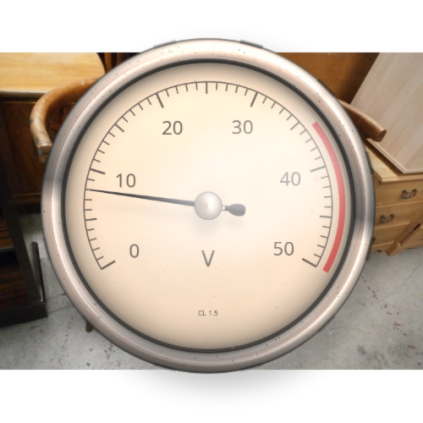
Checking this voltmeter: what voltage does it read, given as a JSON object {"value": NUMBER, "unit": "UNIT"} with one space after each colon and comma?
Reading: {"value": 8, "unit": "V"}
